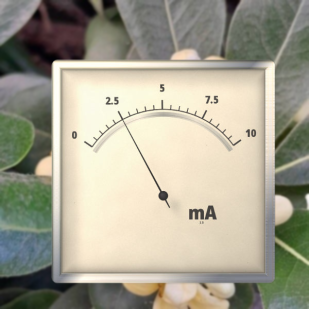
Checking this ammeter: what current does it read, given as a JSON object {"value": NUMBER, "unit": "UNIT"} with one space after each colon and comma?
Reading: {"value": 2.5, "unit": "mA"}
